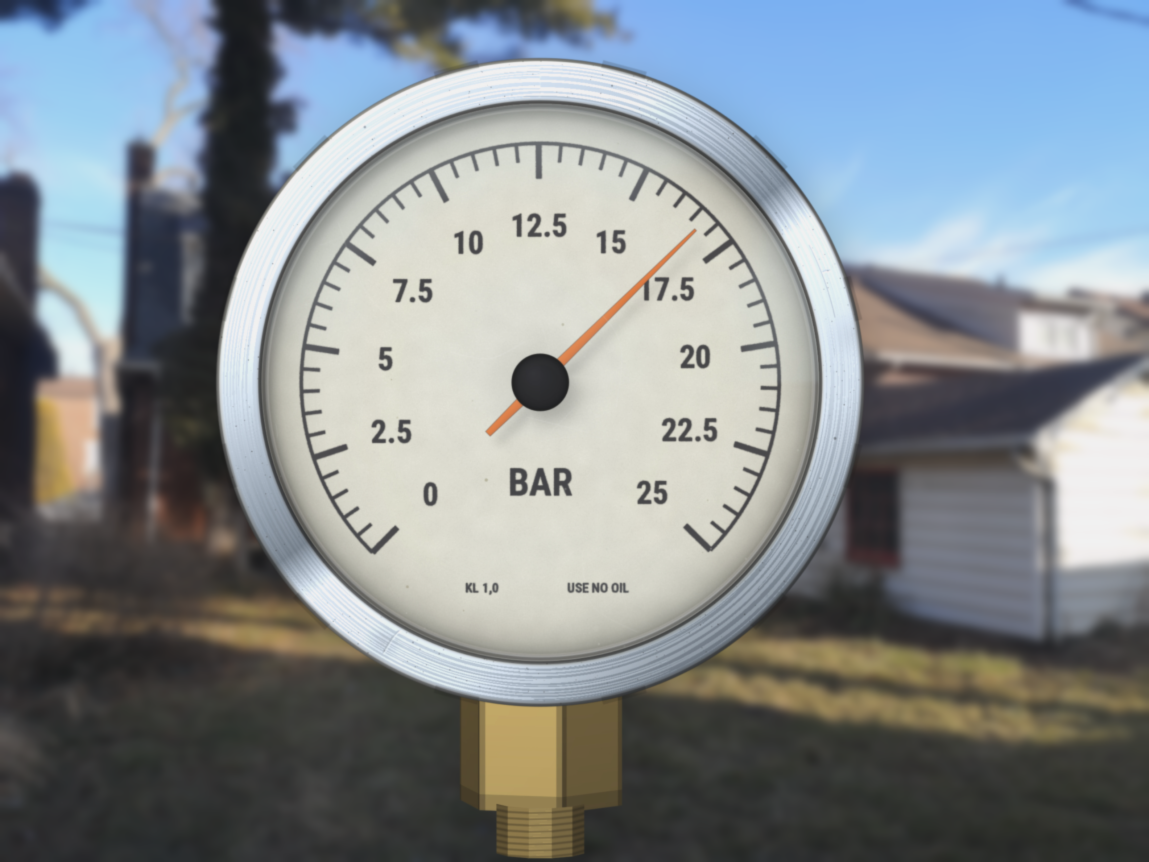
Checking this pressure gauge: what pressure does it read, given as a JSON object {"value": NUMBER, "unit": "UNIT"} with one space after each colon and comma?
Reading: {"value": 16.75, "unit": "bar"}
